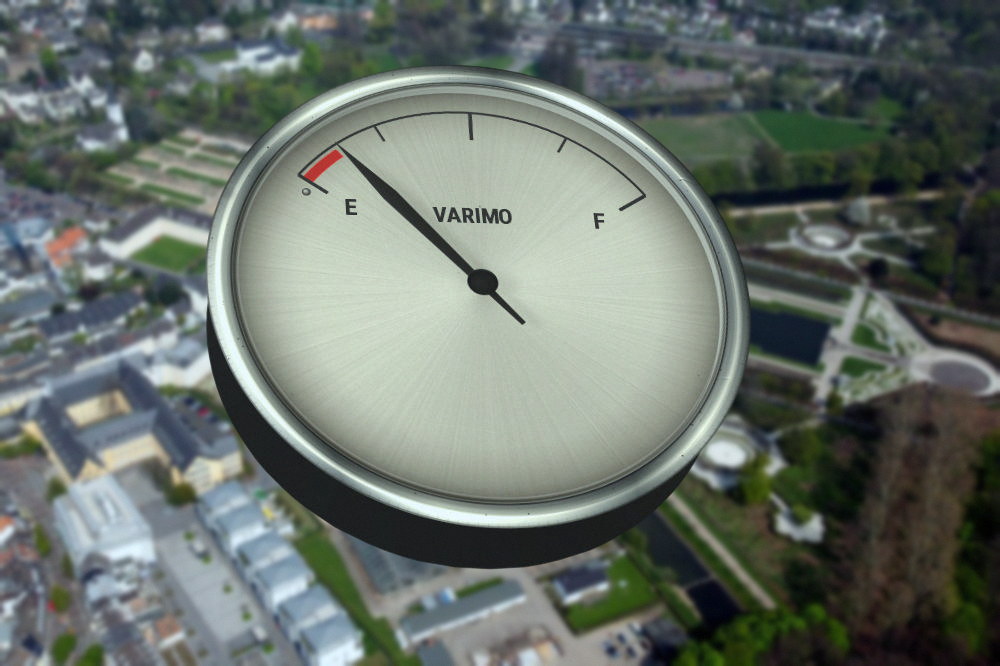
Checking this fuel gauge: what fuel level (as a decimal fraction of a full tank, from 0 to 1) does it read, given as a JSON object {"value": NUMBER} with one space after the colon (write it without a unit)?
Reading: {"value": 0.125}
